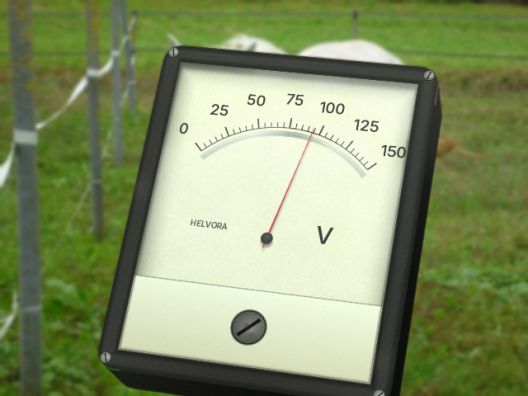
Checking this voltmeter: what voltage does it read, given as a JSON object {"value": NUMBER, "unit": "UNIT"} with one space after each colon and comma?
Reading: {"value": 95, "unit": "V"}
